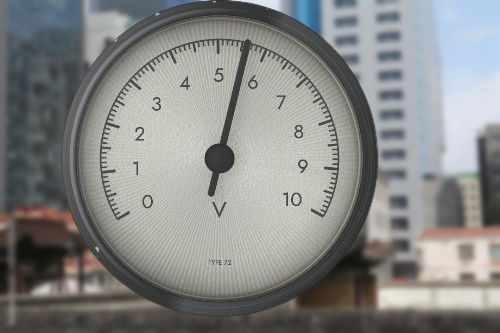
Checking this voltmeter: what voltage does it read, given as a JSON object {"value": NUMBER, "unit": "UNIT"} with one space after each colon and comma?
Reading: {"value": 5.6, "unit": "V"}
